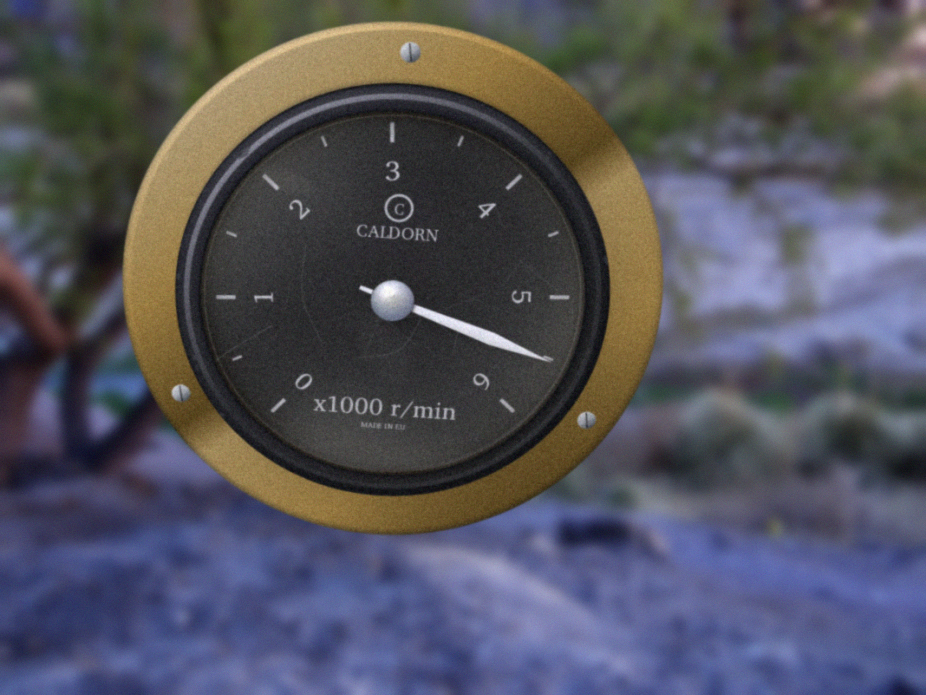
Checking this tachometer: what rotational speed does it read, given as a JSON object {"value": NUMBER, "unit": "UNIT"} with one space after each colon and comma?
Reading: {"value": 5500, "unit": "rpm"}
